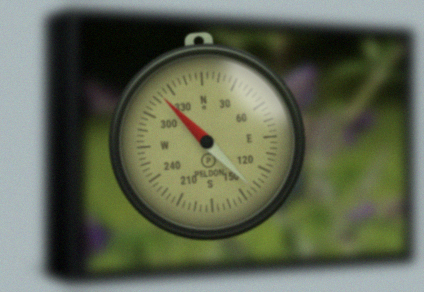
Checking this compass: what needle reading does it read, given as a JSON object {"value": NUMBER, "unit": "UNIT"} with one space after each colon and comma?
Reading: {"value": 320, "unit": "°"}
